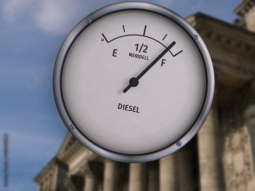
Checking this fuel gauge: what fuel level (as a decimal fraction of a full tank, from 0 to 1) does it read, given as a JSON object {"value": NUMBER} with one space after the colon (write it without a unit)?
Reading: {"value": 0.875}
